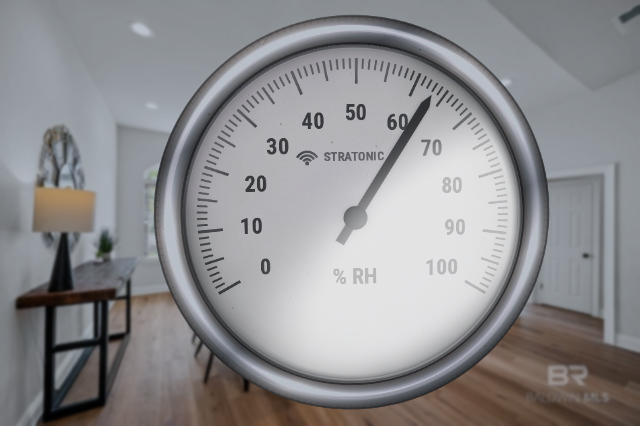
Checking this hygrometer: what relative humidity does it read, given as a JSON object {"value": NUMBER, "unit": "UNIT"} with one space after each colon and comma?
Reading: {"value": 63, "unit": "%"}
